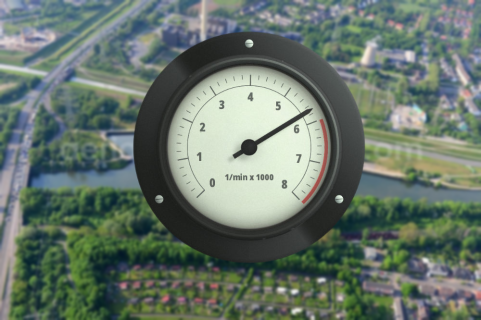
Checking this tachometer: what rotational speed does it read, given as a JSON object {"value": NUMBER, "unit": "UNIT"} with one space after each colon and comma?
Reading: {"value": 5700, "unit": "rpm"}
